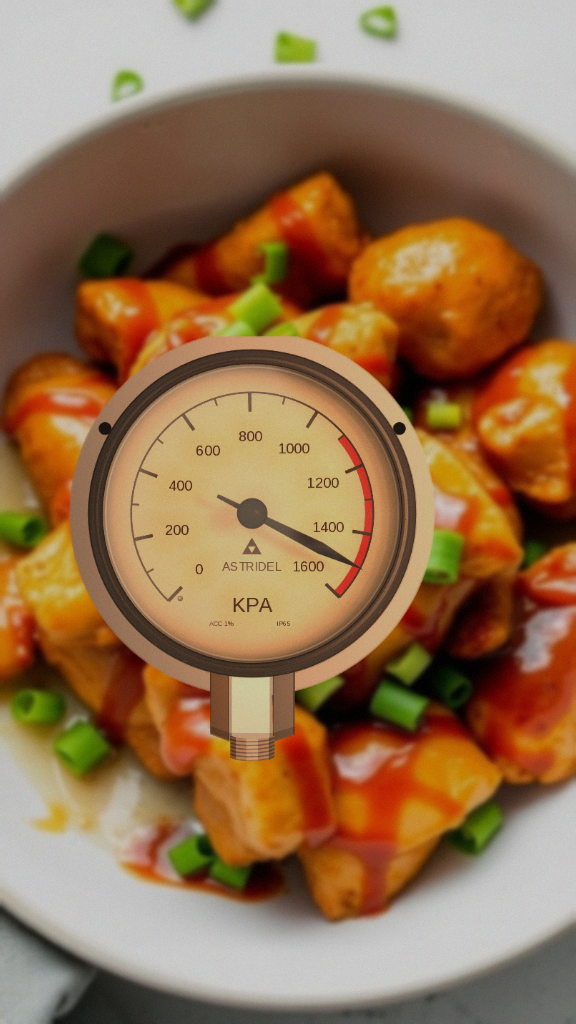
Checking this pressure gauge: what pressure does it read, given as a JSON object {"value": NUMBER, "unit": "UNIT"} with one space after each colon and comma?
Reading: {"value": 1500, "unit": "kPa"}
